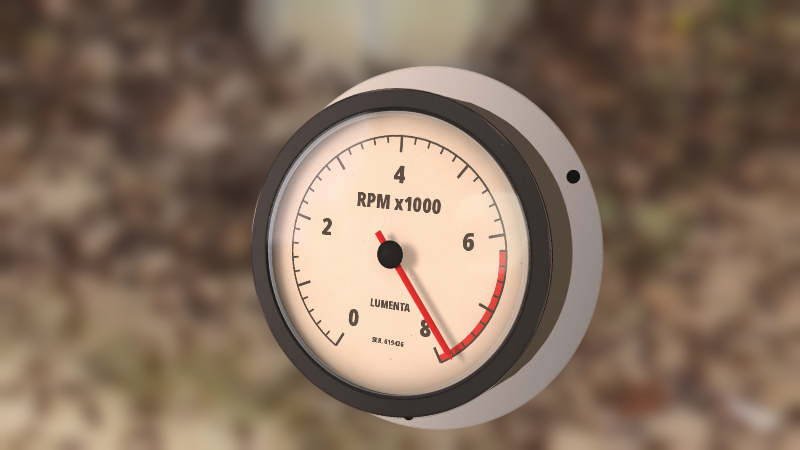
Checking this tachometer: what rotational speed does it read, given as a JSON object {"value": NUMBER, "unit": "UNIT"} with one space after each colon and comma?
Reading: {"value": 7800, "unit": "rpm"}
